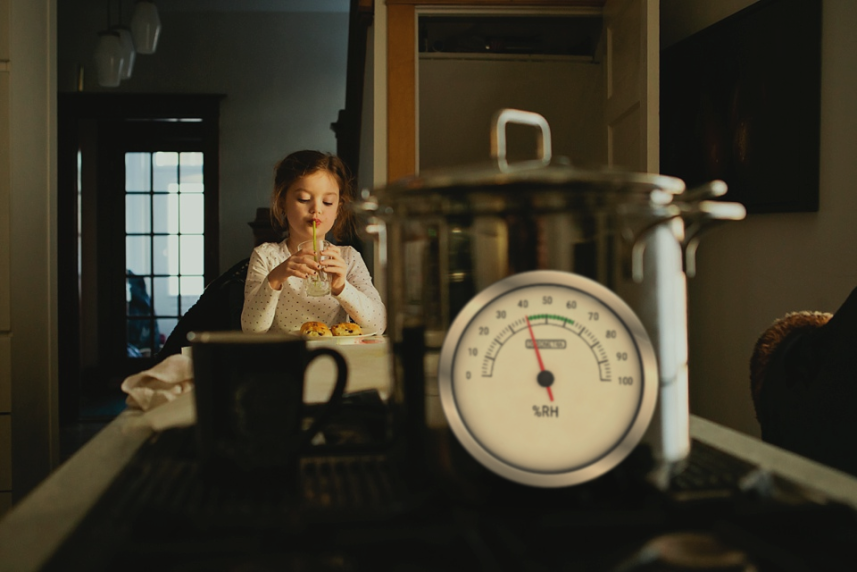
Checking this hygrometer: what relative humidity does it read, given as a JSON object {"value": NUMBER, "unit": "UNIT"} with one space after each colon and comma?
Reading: {"value": 40, "unit": "%"}
